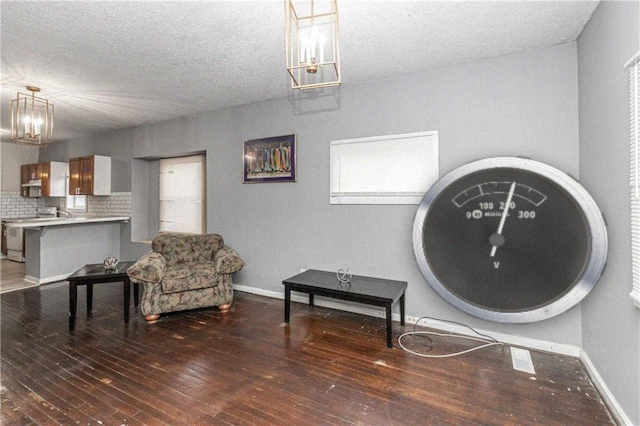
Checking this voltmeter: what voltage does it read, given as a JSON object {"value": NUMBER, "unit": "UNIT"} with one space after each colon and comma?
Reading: {"value": 200, "unit": "V"}
